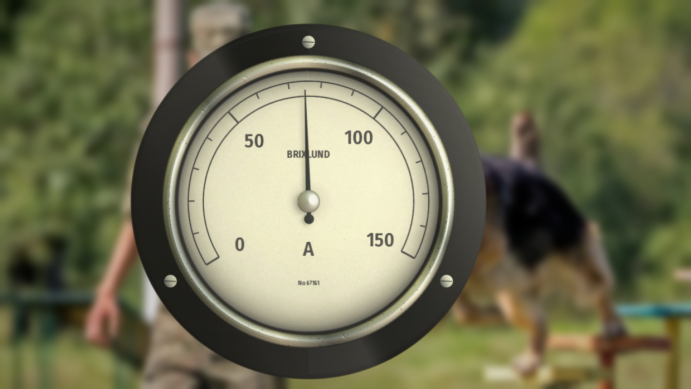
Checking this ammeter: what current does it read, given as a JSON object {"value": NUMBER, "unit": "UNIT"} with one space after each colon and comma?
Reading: {"value": 75, "unit": "A"}
